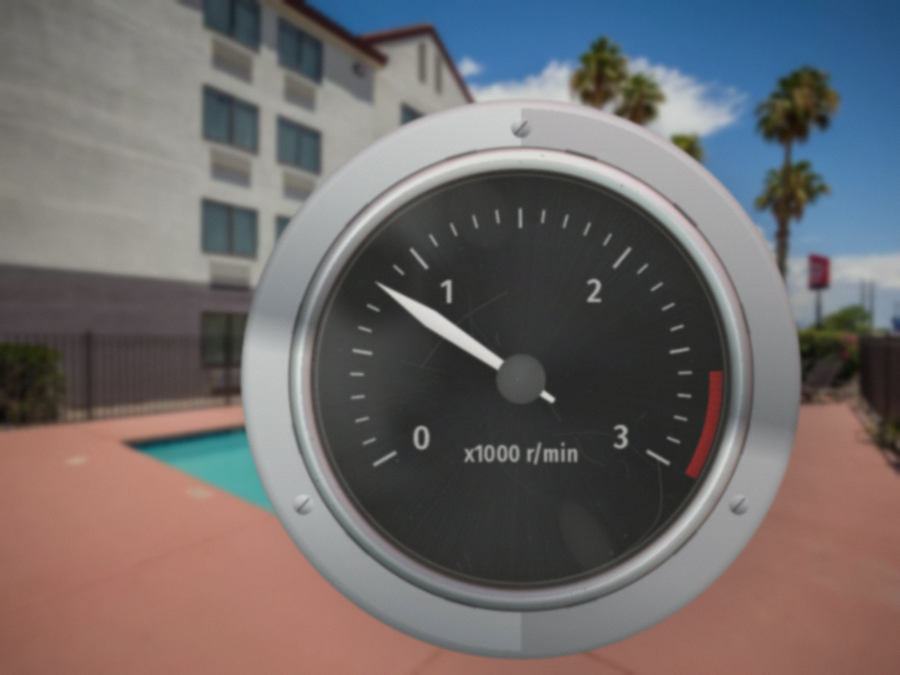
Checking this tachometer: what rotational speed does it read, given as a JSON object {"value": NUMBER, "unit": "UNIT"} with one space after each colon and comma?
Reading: {"value": 800, "unit": "rpm"}
